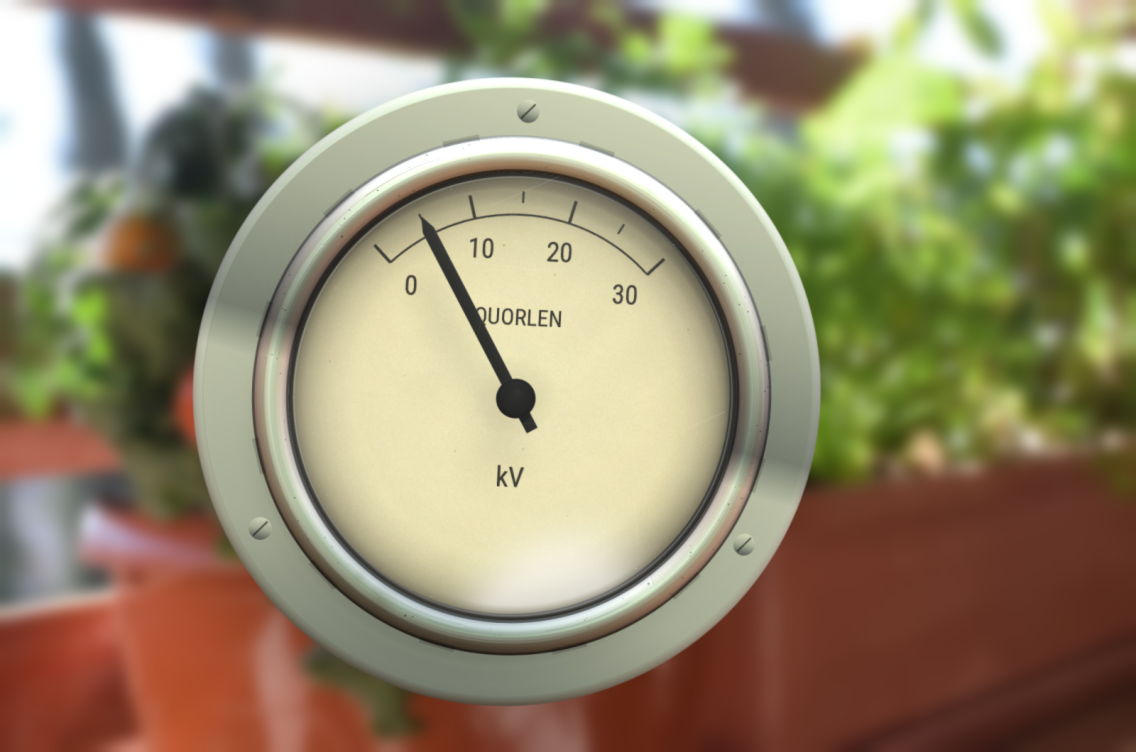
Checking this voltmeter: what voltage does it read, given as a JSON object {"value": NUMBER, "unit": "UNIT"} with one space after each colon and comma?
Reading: {"value": 5, "unit": "kV"}
